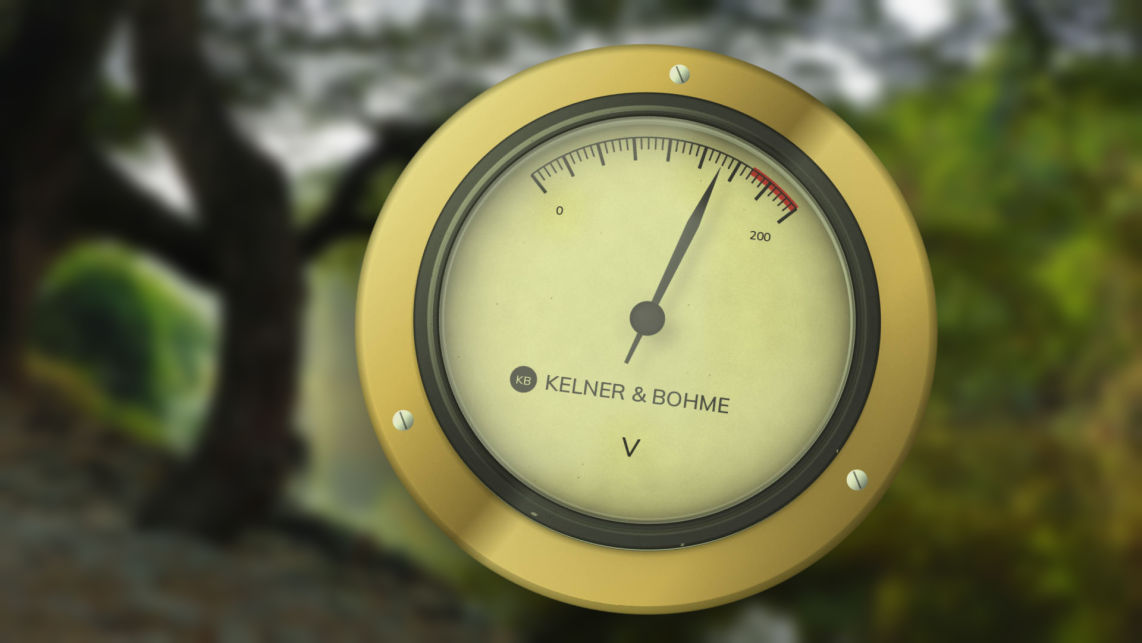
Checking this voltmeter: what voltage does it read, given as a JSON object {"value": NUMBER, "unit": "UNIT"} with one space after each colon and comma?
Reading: {"value": 140, "unit": "V"}
